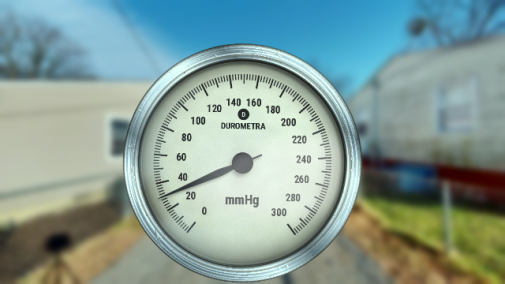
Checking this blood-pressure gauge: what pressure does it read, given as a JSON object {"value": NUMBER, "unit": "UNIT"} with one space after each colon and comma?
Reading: {"value": 30, "unit": "mmHg"}
